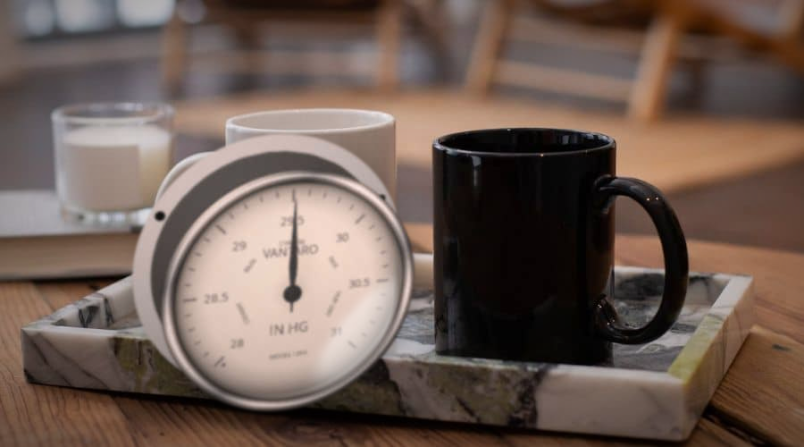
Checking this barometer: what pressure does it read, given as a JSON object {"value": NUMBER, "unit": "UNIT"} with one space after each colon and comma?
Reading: {"value": 29.5, "unit": "inHg"}
